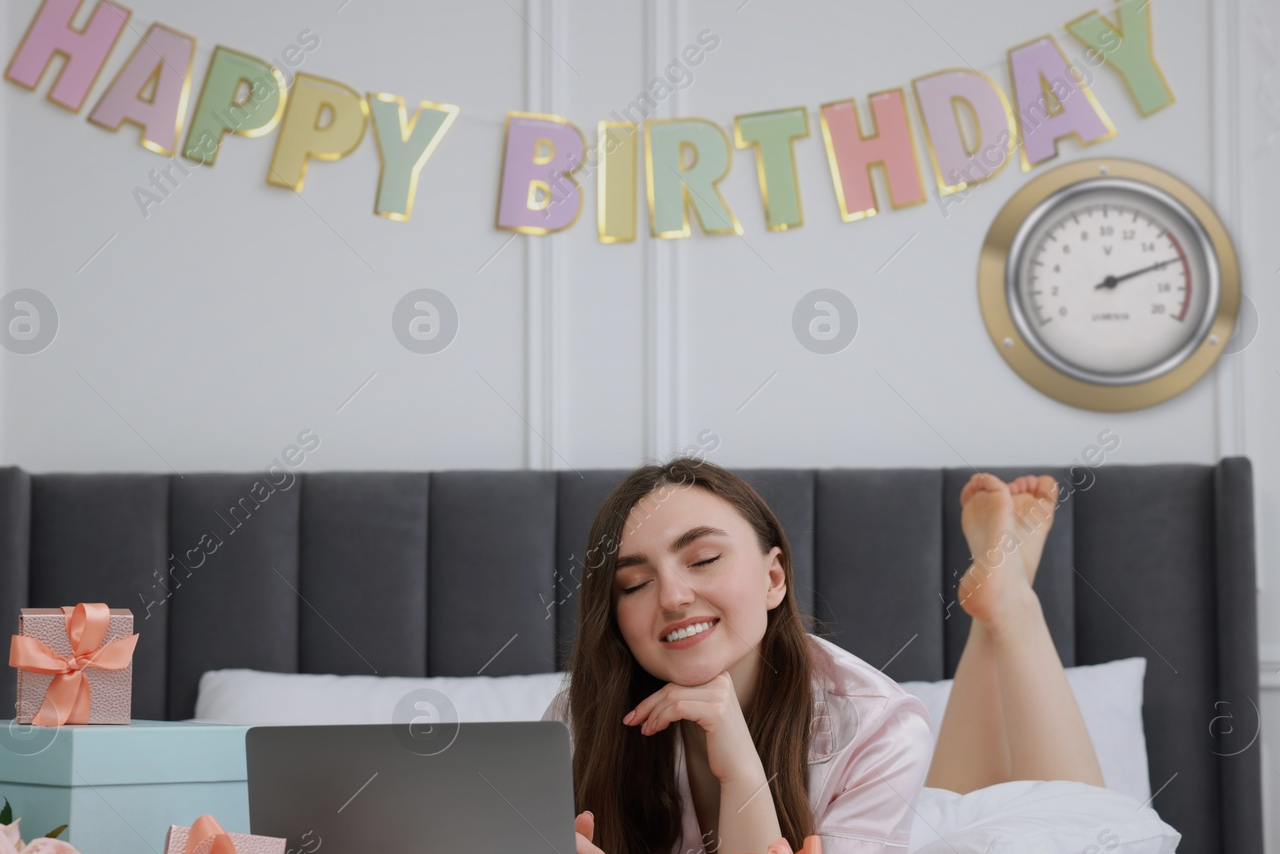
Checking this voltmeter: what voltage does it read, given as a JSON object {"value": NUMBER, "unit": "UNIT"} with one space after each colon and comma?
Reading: {"value": 16, "unit": "V"}
